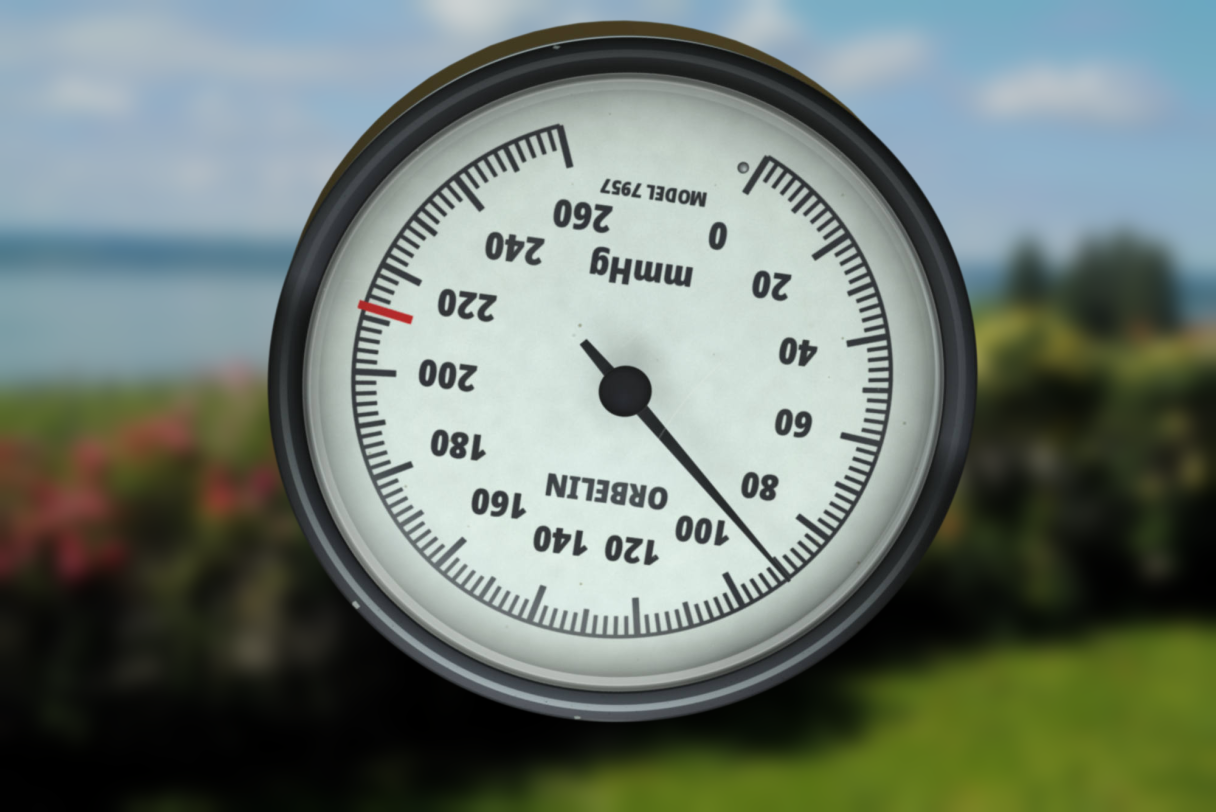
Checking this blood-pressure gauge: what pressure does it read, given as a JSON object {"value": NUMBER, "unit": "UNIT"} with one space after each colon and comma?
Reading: {"value": 90, "unit": "mmHg"}
